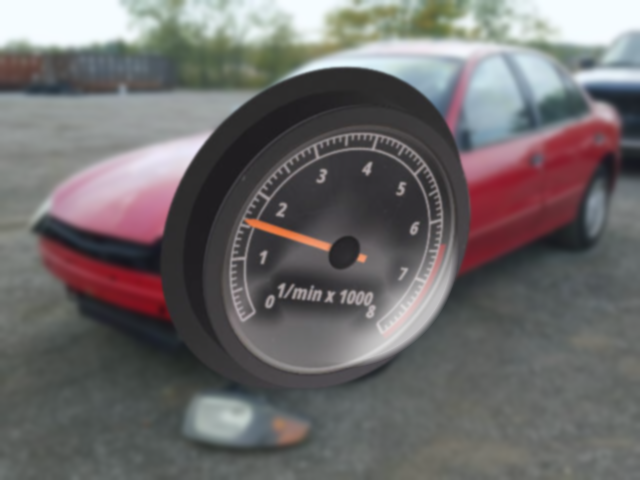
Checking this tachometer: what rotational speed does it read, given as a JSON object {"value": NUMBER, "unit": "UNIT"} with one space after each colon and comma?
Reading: {"value": 1600, "unit": "rpm"}
